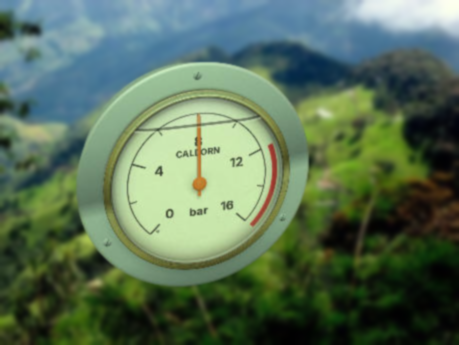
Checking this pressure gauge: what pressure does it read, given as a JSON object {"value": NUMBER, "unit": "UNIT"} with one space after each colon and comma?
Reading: {"value": 8, "unit": "bar"}
